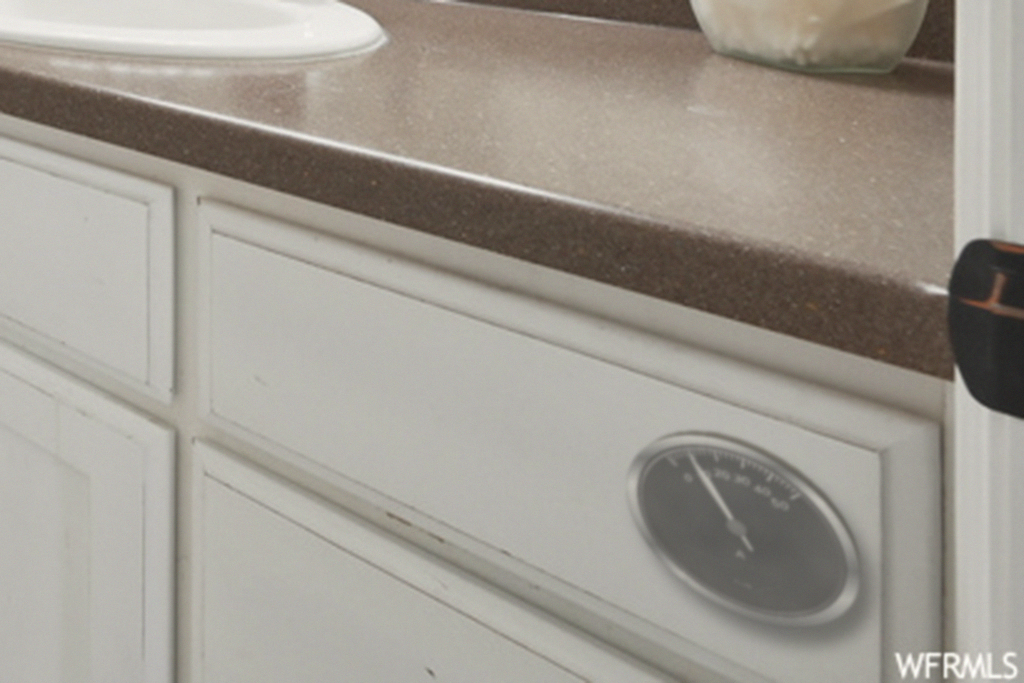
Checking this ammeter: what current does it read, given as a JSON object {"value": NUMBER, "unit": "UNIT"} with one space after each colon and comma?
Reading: {"value": 10, "unit": "A"}
